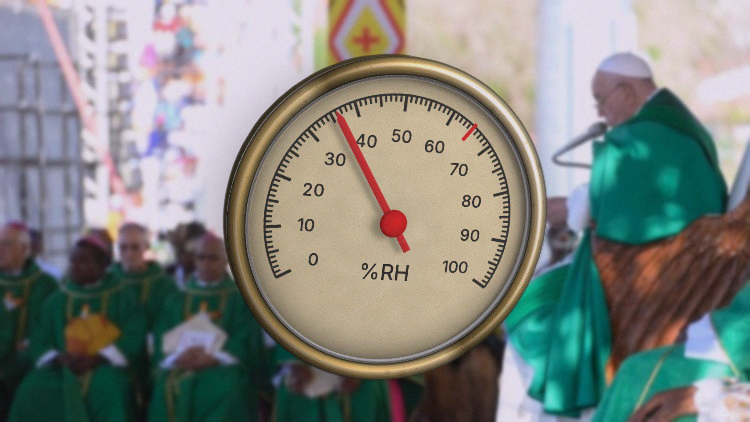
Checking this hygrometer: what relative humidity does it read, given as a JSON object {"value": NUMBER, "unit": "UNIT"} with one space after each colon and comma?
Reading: {"value": 36, "unit": "%"}
